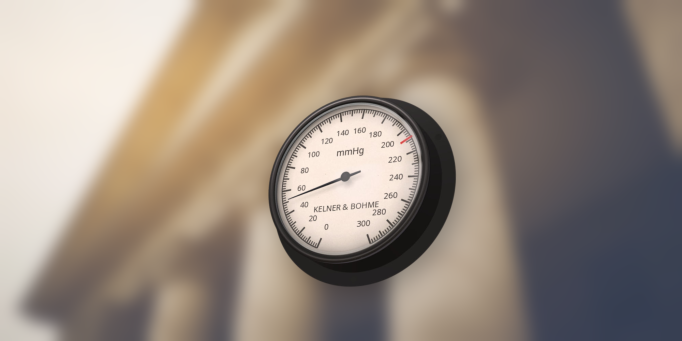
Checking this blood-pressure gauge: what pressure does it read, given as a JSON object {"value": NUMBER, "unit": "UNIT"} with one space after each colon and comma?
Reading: {"value": 50, "unit": "mmHg"}
